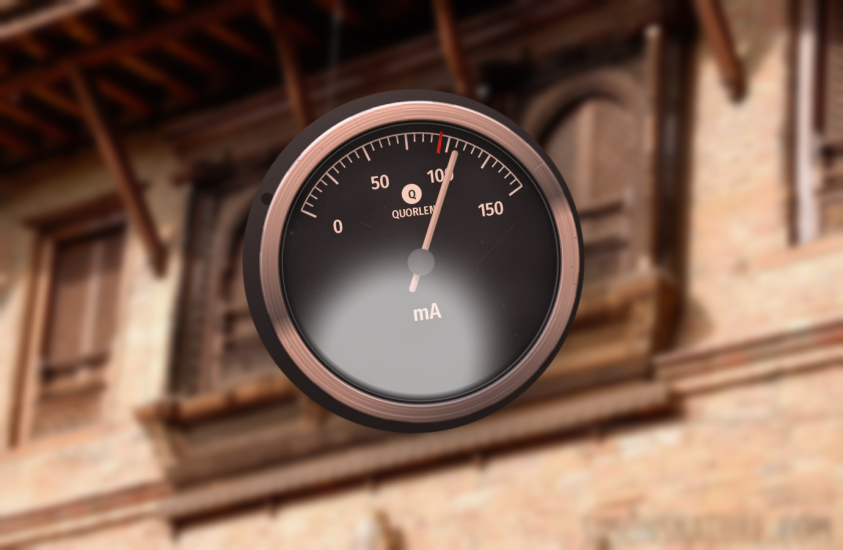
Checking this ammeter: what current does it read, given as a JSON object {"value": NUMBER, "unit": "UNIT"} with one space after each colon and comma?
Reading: {"value": 105, "unit": "mA"}
